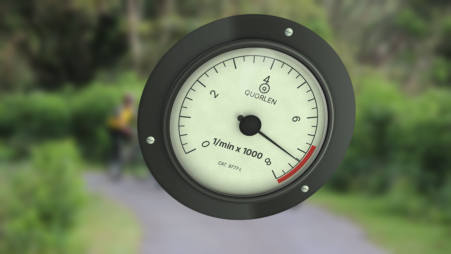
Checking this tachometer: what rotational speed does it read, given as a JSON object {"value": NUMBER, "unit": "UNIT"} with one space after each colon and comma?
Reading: {"value": 7250, "unit": "rpm"}
